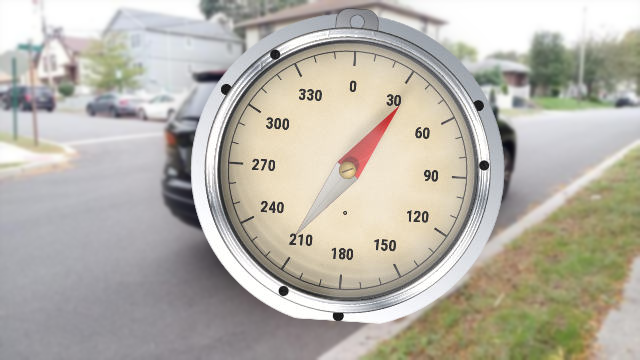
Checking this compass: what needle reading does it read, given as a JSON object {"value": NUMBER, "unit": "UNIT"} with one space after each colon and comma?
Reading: {"value": 35, "unit": "°"}
